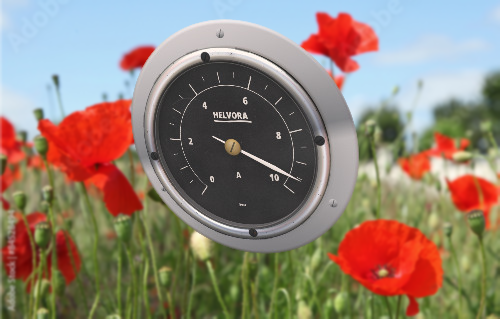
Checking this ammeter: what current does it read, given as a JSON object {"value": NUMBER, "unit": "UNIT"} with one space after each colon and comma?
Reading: {"value": 9.5, "unit": "A"}
